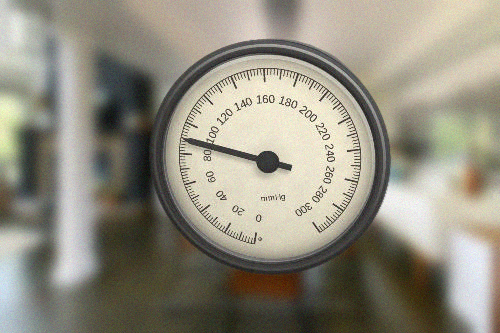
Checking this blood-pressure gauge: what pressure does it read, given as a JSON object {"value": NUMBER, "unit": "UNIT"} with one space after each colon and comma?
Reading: {"value": 90, "unit": "mmHg"}
